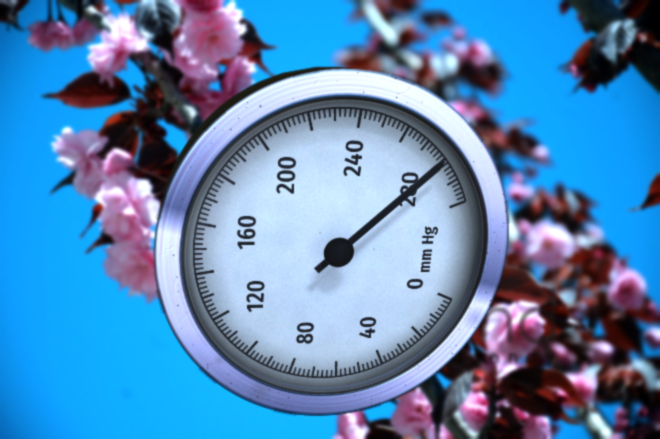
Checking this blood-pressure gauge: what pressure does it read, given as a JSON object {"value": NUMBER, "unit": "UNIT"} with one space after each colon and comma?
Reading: {"value": 280, "unit": "mmHg"}
